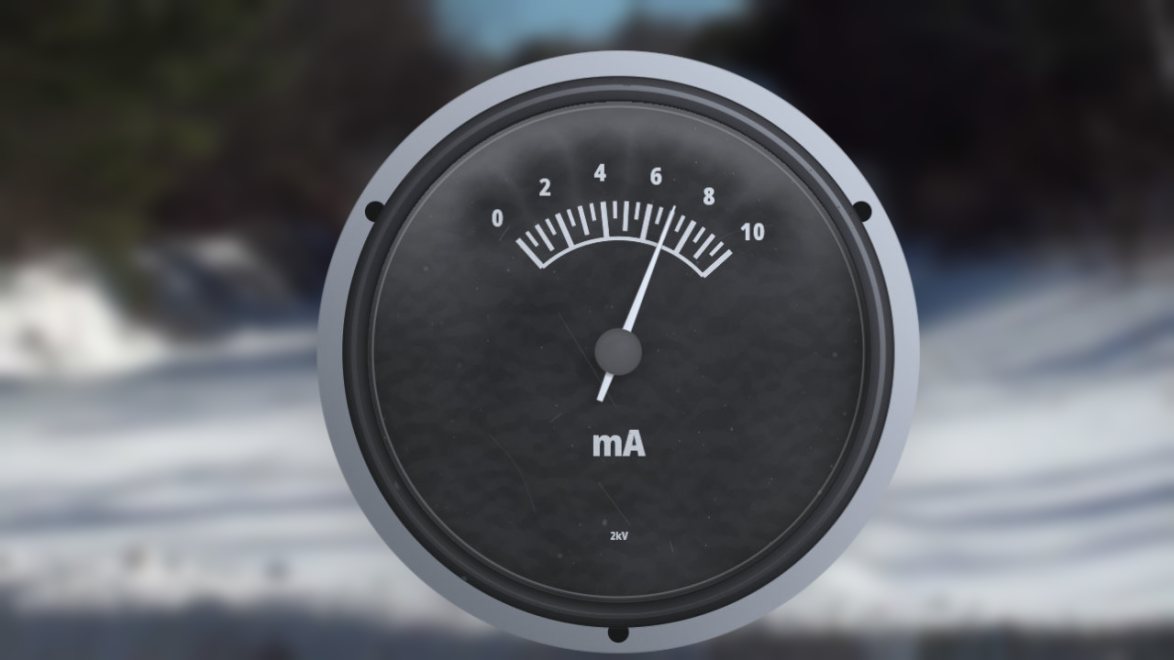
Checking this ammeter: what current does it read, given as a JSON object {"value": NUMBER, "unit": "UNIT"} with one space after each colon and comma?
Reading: {"value": 7, "unit": "mA"}
